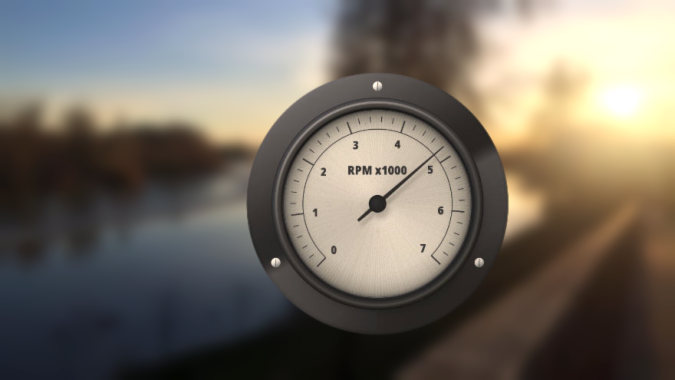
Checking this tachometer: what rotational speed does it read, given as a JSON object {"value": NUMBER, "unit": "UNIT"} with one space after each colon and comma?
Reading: {"value": 4800, "unit": "rpm"}
